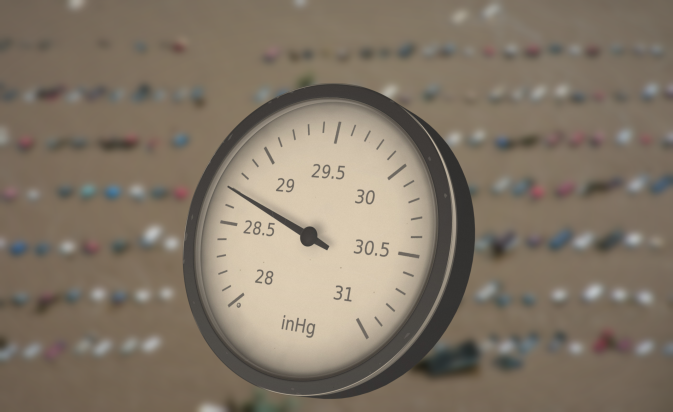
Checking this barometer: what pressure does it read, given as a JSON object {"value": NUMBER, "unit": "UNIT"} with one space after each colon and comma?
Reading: {"value": 28.7, "unit": "inHg"}
